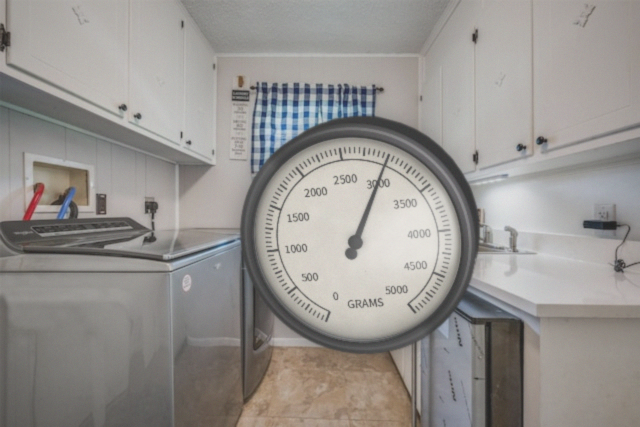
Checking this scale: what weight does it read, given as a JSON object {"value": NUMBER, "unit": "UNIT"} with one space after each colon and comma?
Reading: {"value": 3000, "unit": "g"}
